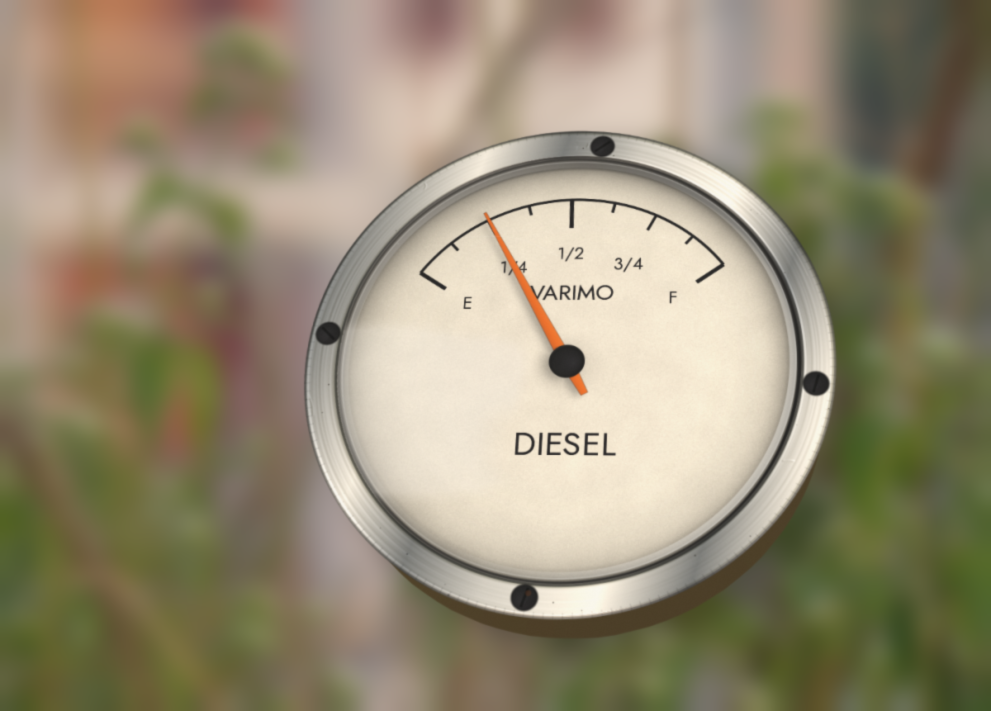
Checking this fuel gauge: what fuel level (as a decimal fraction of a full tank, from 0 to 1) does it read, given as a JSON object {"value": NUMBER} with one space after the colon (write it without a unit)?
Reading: {"value": 0.25}
